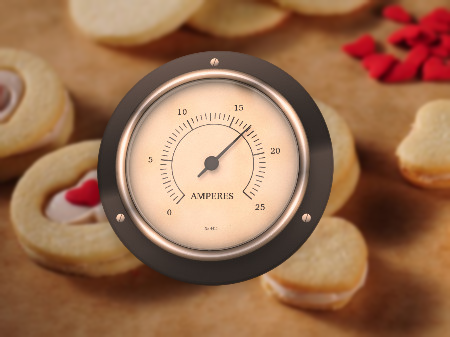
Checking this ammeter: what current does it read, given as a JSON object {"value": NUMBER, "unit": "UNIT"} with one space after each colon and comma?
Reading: {"value": 17, "unit": "A"}
